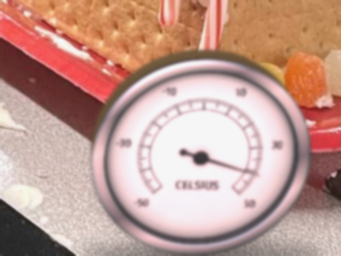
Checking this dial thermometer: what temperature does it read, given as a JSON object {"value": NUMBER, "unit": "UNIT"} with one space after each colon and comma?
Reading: {"value": 40, "unit": "°C"}
